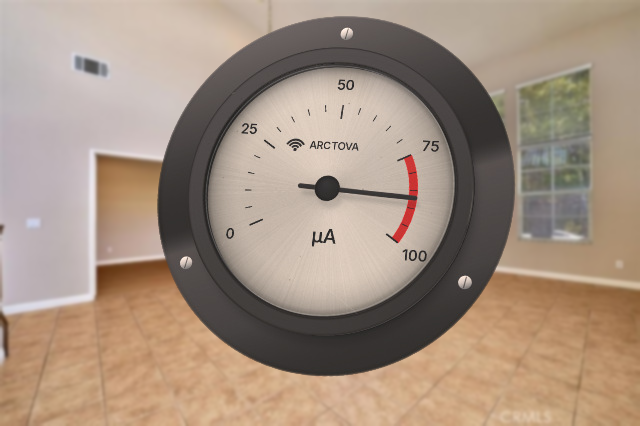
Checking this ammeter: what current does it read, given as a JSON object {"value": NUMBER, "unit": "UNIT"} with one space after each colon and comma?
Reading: {"value": 87.5, "unit": "µA"}
